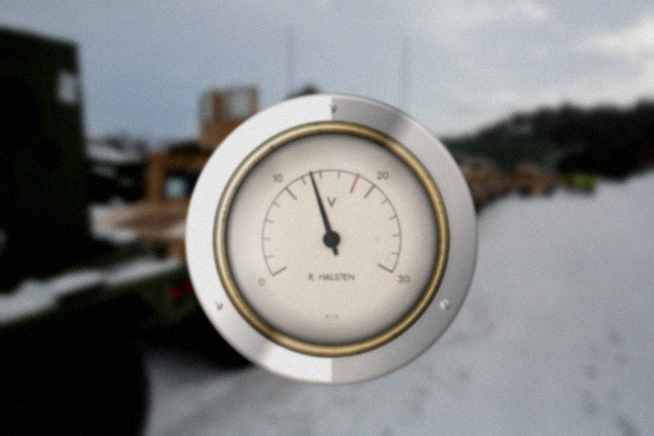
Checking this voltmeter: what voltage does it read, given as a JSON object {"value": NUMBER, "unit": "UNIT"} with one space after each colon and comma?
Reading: {"value": 13, "unit": "V"}
